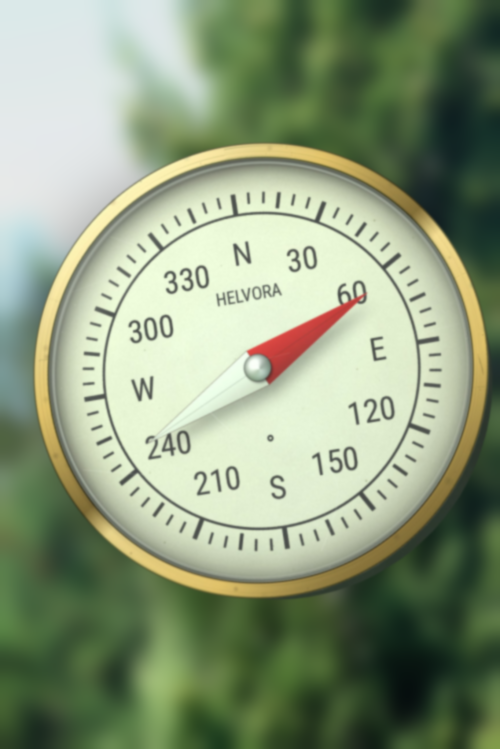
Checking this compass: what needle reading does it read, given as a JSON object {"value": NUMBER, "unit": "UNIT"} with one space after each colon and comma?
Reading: {"value": 65, "unit": "°"}
